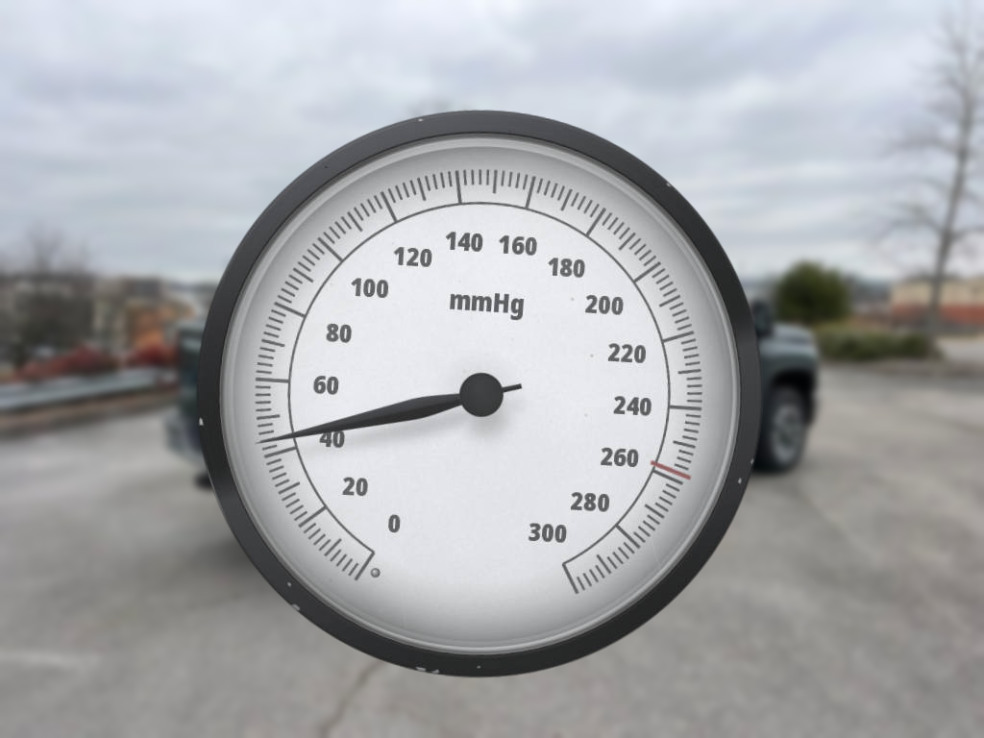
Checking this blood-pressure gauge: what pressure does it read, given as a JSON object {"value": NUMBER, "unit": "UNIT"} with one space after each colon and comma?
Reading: {"value": 44, "unit": "mmHg"}
